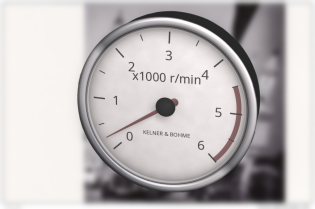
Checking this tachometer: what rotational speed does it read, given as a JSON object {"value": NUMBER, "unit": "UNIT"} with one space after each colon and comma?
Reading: {"value": 250, "unit": "rpm"}
